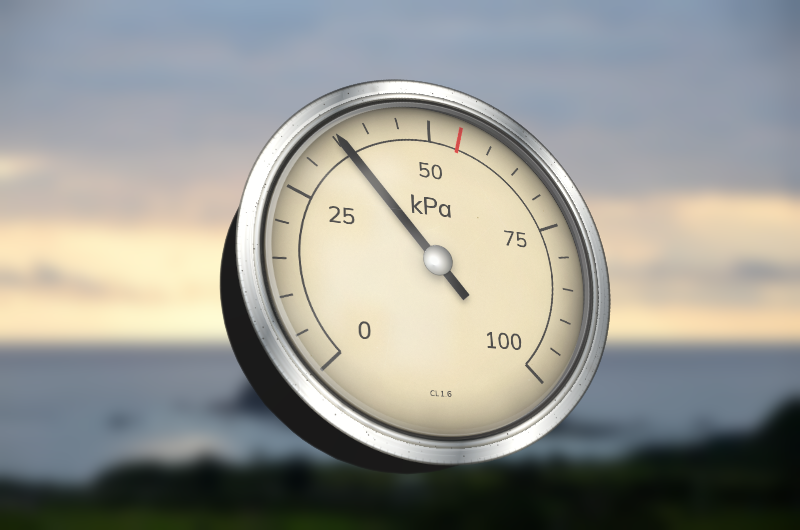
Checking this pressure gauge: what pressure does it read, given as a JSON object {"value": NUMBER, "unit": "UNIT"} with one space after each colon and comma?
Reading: {"value": 35, "unit": "kPa"}
